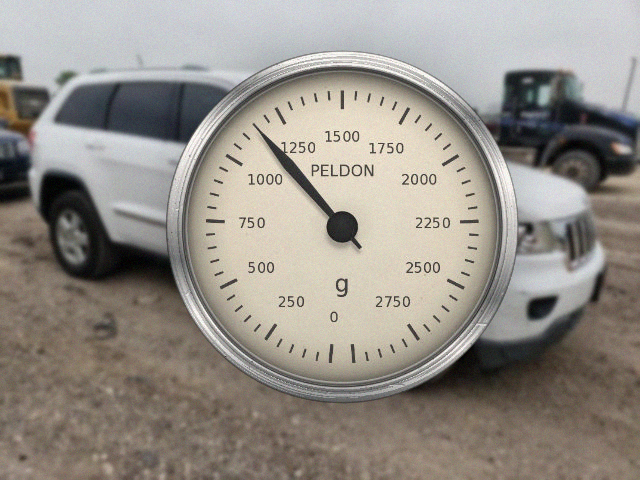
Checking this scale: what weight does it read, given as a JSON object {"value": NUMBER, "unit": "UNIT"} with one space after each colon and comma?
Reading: {"value": 1150, "unit": "g"}
